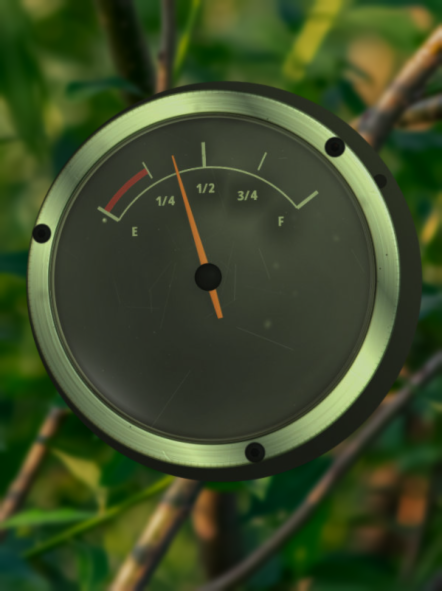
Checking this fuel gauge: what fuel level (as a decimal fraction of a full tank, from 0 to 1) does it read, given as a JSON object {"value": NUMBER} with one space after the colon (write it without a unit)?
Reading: {"value": 0.375}
